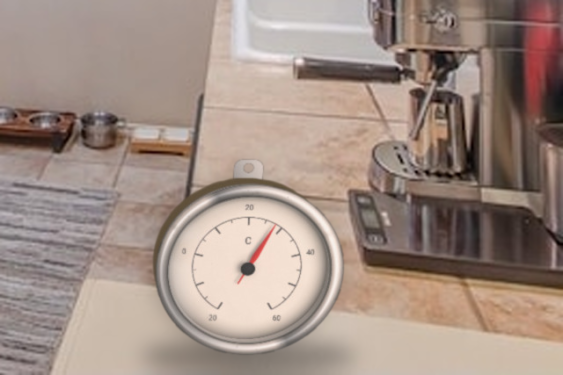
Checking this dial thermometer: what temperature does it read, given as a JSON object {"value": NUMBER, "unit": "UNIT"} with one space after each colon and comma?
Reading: {"value": 27.5, "unit": "°C"}
